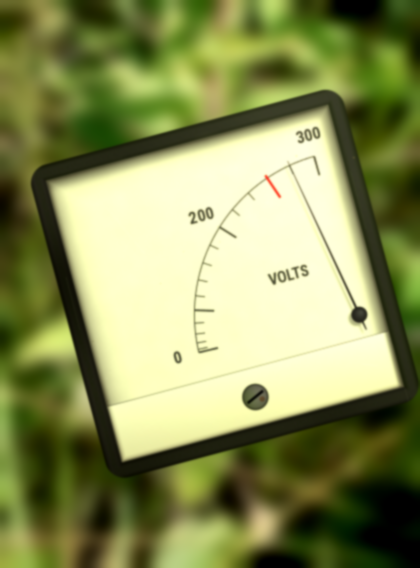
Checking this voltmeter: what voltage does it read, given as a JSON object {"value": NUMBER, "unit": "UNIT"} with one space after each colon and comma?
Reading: {"value": 280, "unit": "V"}
